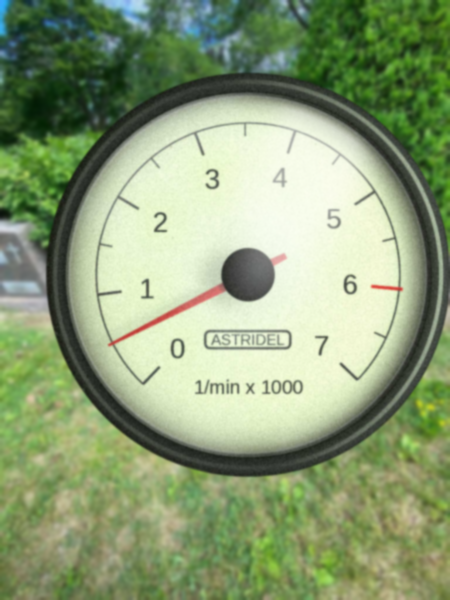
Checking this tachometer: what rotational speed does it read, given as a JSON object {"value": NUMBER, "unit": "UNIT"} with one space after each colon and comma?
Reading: {"value": 500, "unit": "rpm"}
